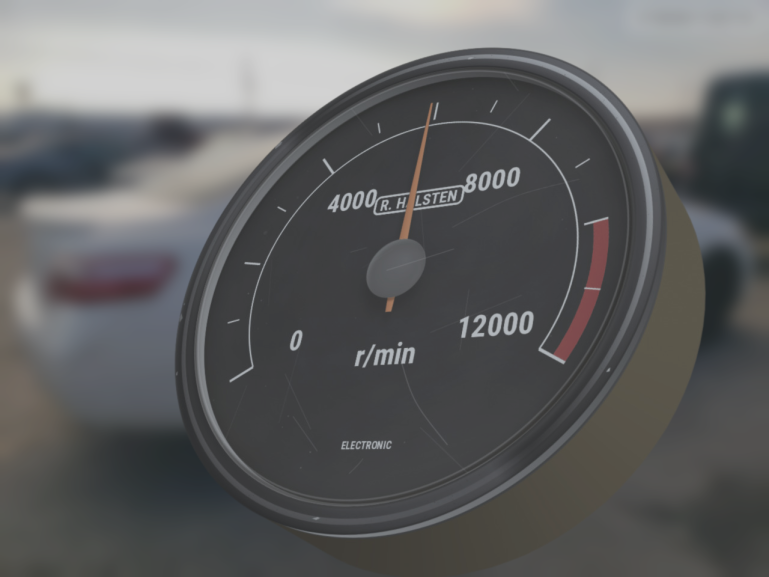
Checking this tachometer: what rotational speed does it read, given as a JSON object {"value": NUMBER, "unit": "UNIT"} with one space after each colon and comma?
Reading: {"value": 6000, "unit": "rpm"}
